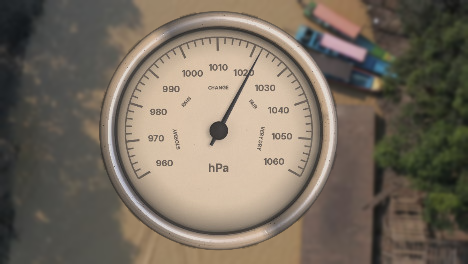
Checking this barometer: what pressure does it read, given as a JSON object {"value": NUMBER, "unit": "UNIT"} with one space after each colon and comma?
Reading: {"value": 1022, "unit": "hPa"}
